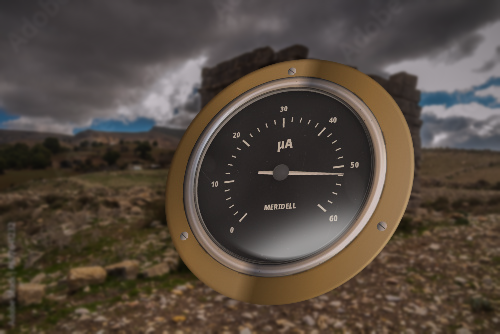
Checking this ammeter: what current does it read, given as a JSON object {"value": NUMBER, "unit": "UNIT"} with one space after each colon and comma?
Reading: {"value": 52, "unit": "µA"}
